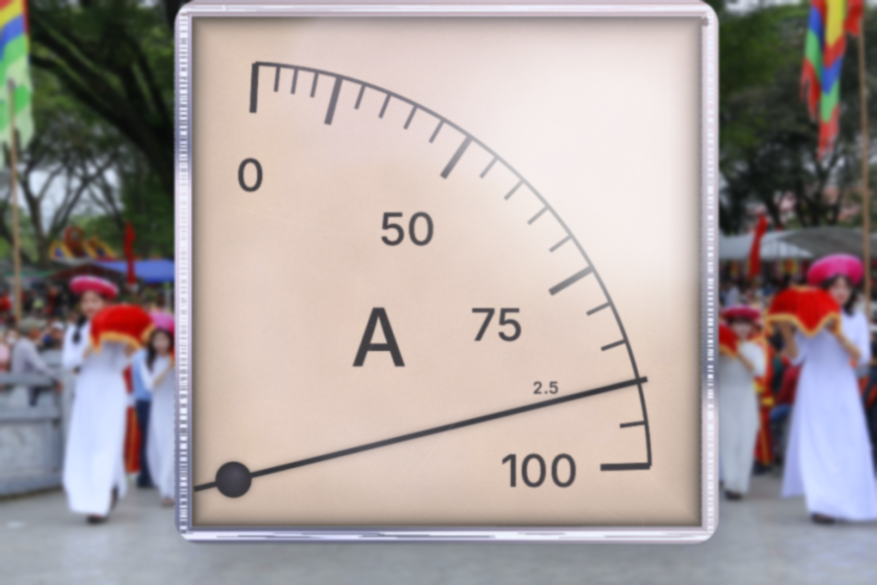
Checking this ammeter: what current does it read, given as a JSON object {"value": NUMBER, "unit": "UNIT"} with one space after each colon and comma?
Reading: {"value": 90, "unit": "A"}
